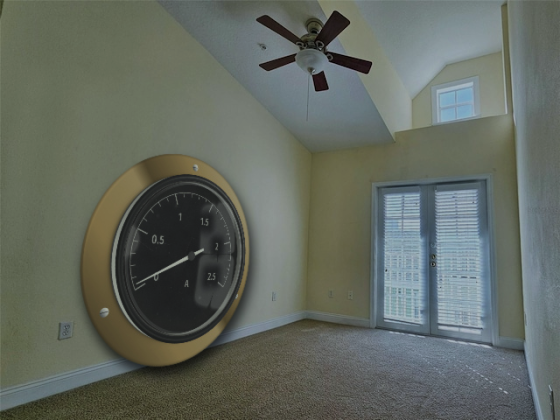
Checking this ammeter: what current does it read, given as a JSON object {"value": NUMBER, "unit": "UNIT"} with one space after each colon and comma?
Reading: {"value": 0.05, "unit": "A"}
